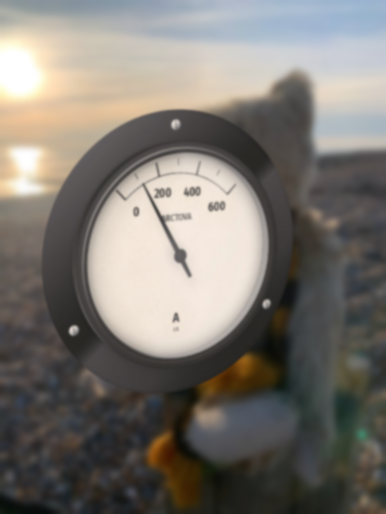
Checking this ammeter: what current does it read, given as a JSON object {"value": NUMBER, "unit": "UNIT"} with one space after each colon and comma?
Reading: {"value": 100, "unit": "A"}
